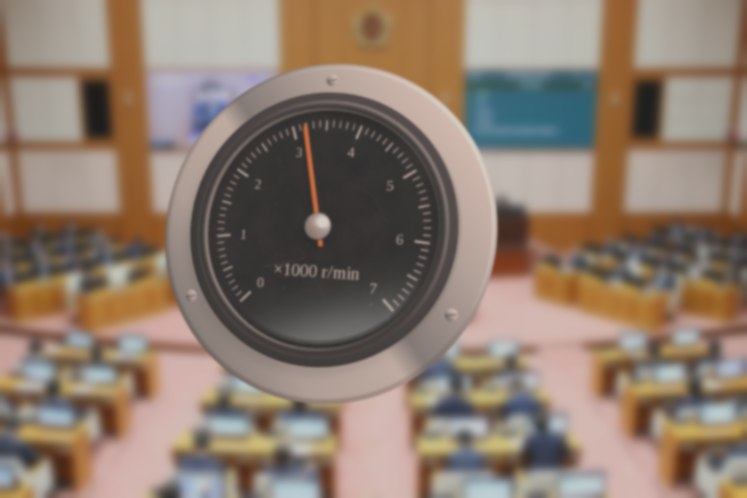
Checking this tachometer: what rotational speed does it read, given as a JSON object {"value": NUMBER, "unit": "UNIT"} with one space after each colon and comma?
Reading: {"value": 3200, "unit": "rpm"}
